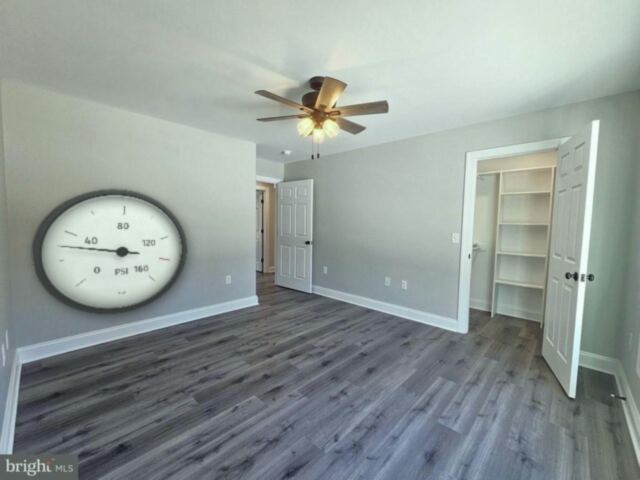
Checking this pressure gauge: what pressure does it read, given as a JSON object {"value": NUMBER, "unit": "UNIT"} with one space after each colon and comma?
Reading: {"value": 30, "unit": "psi"}
